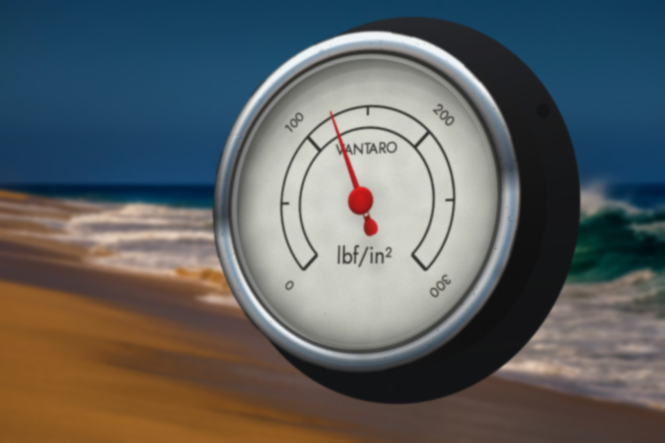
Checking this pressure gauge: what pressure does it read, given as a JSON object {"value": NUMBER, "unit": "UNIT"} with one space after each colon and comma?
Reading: {"value": 125, "unit": "psi"}
